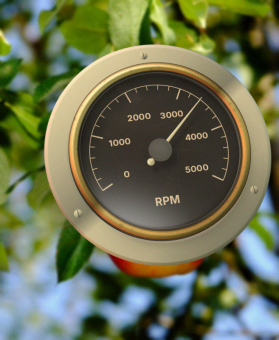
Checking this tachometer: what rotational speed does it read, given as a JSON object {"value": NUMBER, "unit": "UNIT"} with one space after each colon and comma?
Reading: {"value": 3400, "unit": "rpm"}
